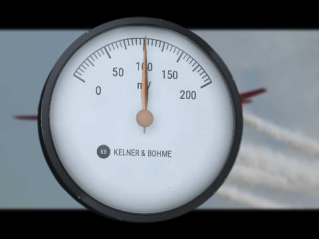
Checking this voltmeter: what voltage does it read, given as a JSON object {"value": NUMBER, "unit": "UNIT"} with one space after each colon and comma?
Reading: {"value": 100, "unit": "mV"}
